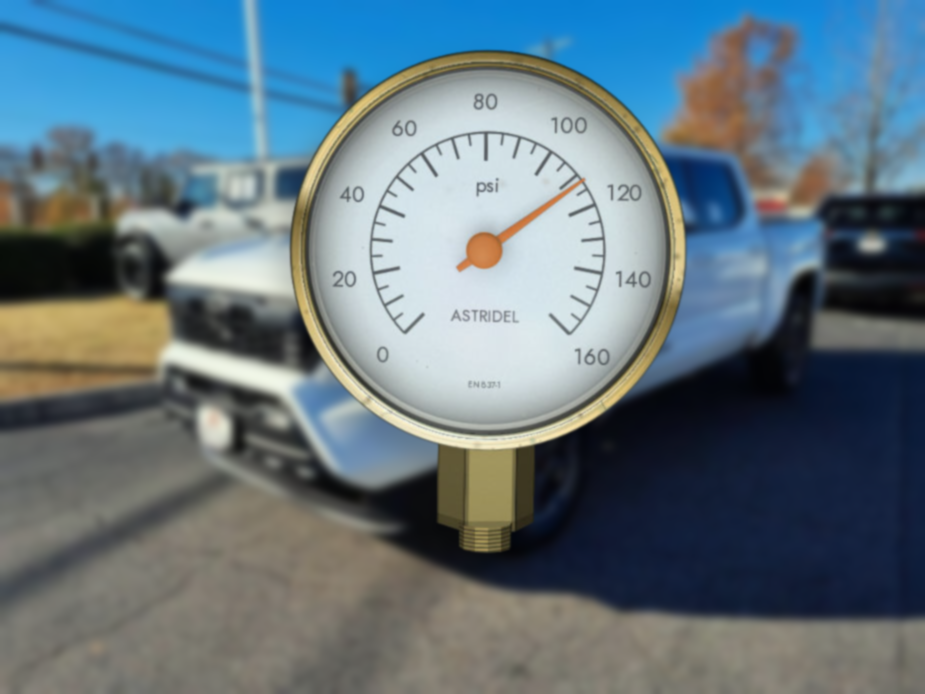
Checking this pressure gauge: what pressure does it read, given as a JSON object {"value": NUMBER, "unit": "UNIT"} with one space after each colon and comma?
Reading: {"value": 112.5, "unit": "psi"}
